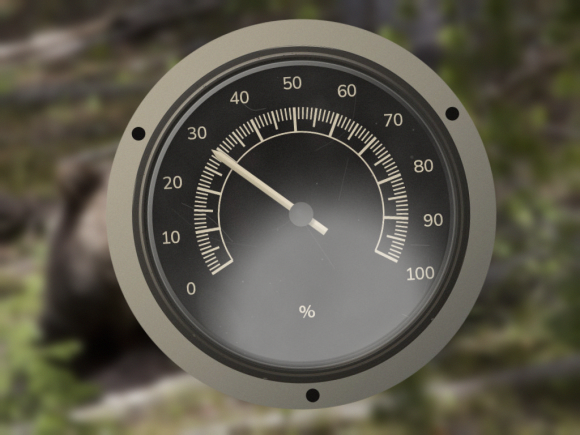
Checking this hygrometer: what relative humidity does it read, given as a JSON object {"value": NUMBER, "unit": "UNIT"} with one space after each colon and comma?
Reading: {"value": 29, "unit": "%"}
